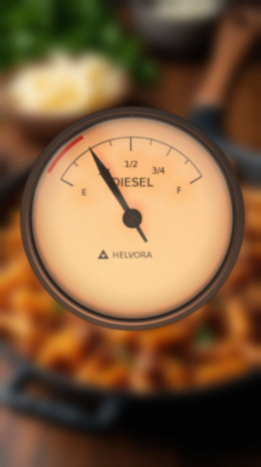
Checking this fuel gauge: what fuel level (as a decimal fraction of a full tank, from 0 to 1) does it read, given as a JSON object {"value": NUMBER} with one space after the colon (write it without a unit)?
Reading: {"value": 0.25}
